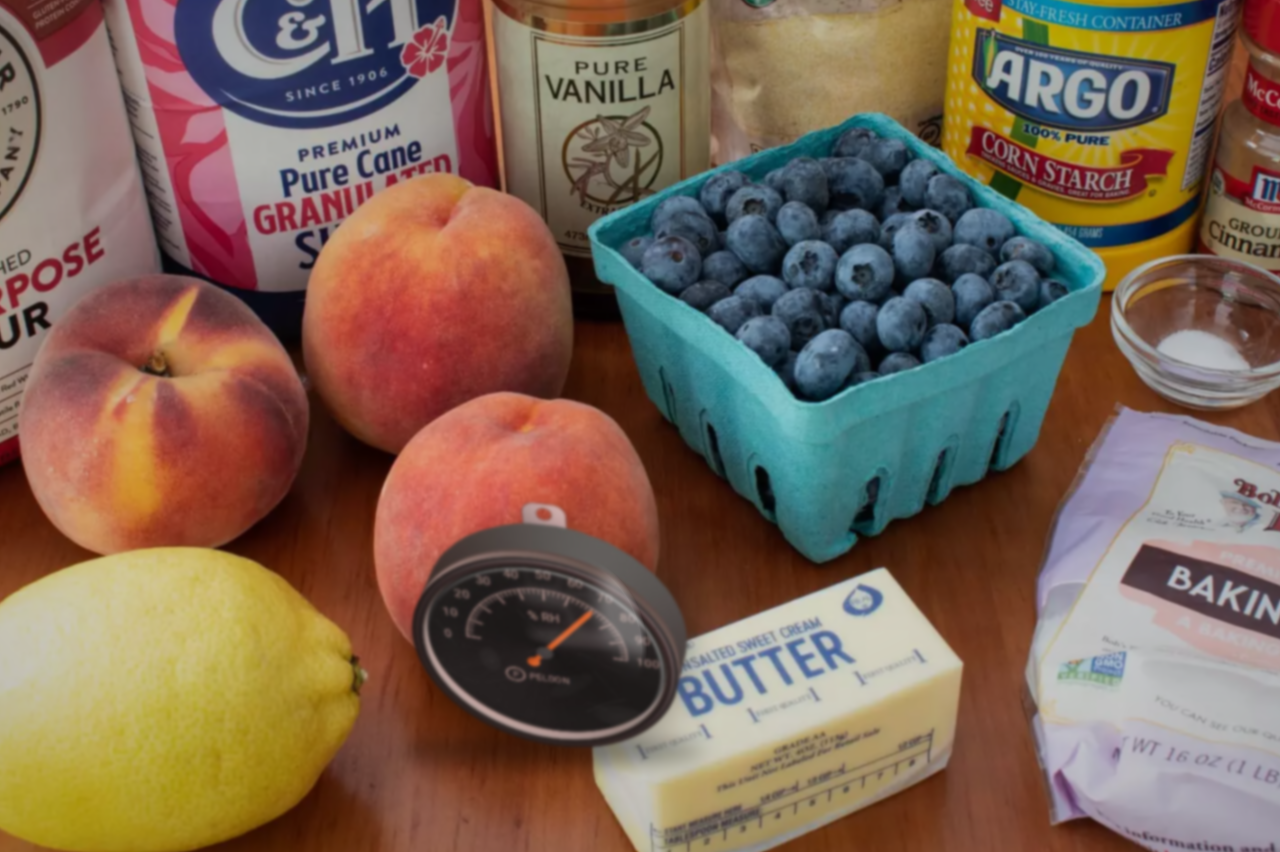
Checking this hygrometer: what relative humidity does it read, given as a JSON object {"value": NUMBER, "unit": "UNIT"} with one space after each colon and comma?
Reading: {"value": 70, "unit": "%"}
